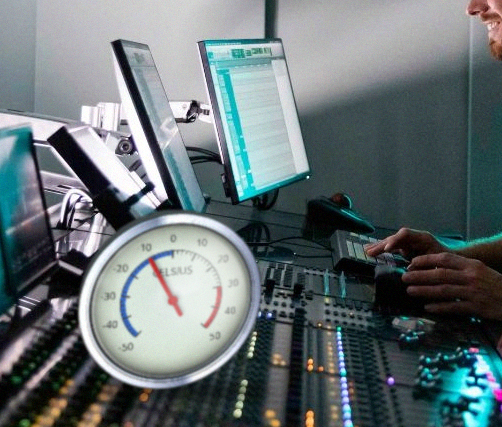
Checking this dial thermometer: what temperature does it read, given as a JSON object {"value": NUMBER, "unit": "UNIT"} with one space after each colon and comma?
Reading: {"value": -10, "unit": "°C"}
